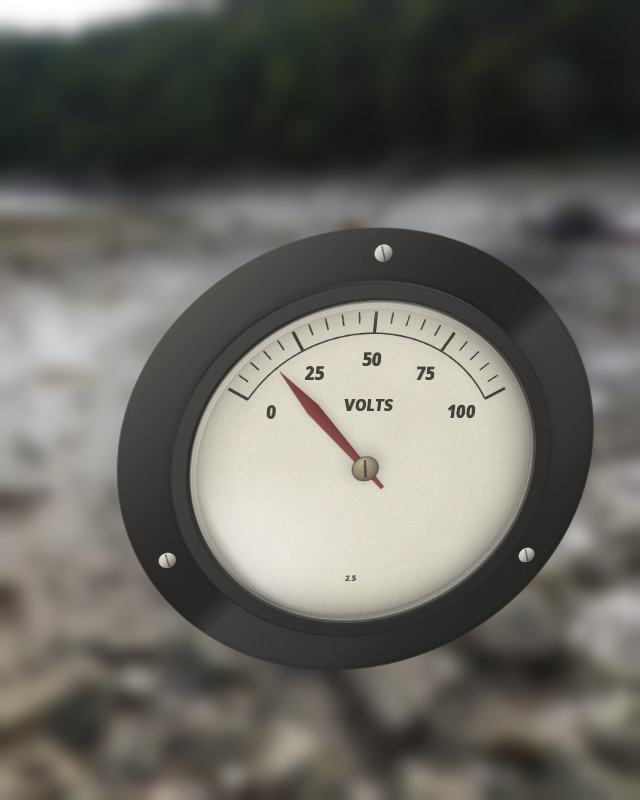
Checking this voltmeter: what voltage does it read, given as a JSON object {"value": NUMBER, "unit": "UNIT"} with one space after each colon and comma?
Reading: {"value": 15, "unit": "V"}
